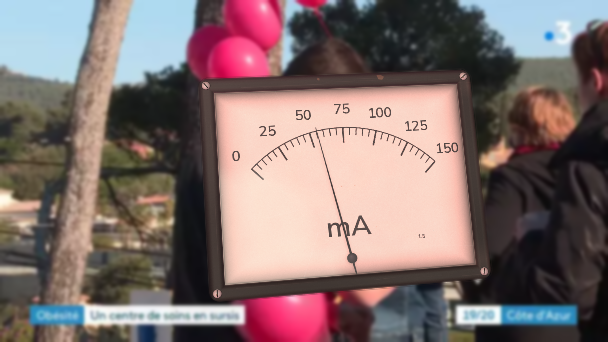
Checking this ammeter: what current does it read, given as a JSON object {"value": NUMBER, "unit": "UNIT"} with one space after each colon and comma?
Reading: {"value": 55, "unit": "mA"}
